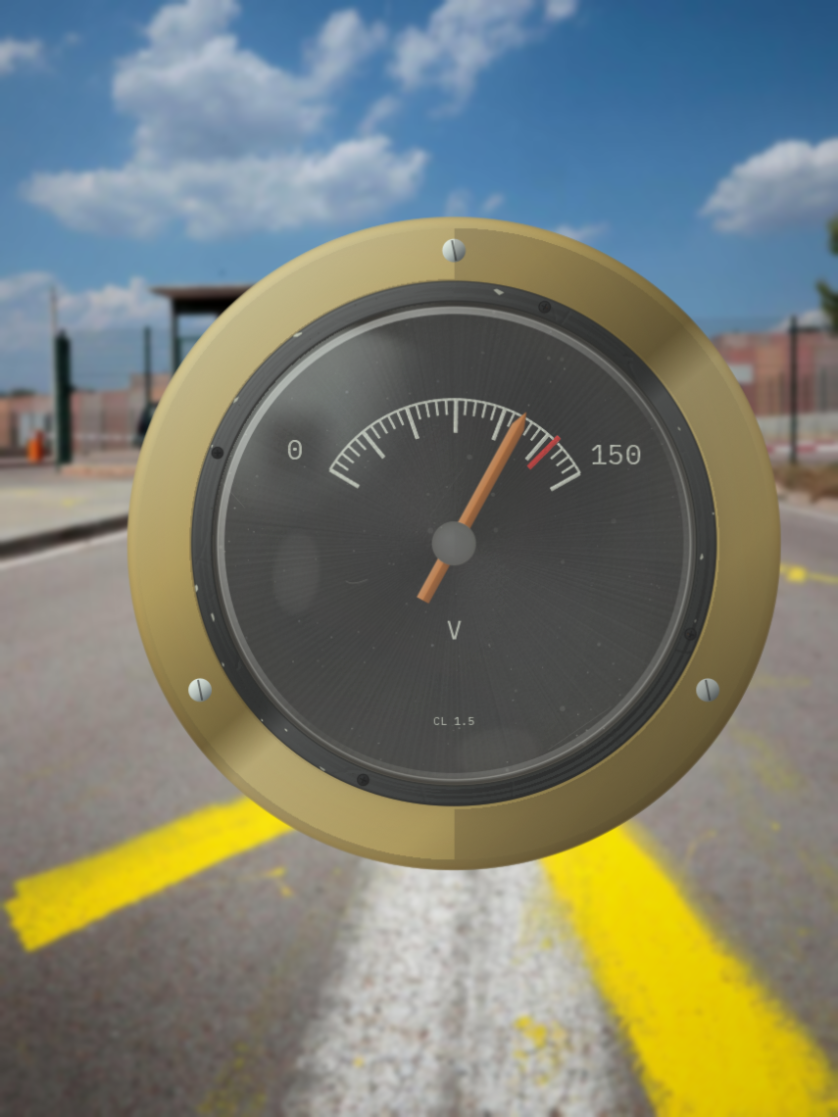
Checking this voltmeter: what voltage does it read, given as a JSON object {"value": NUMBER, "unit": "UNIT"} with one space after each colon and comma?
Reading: {"value": 110, "unit": "V"}
